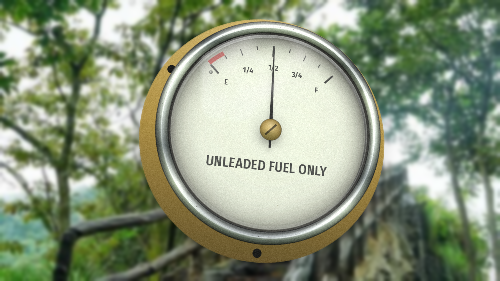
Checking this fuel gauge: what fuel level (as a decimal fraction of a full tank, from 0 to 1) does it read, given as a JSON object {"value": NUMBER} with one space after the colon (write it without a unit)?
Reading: {"value": 0.5}
